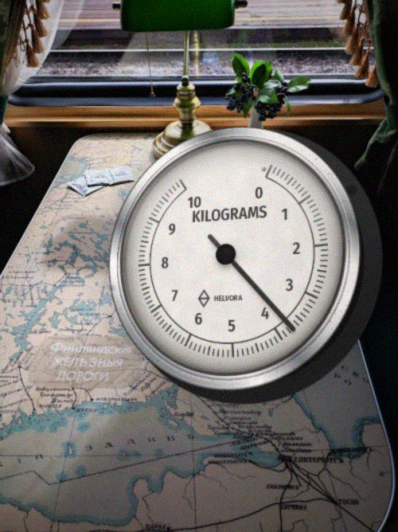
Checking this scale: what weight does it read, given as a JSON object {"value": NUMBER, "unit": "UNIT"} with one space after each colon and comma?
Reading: {"value": 3.7, "unit": "kg"}
